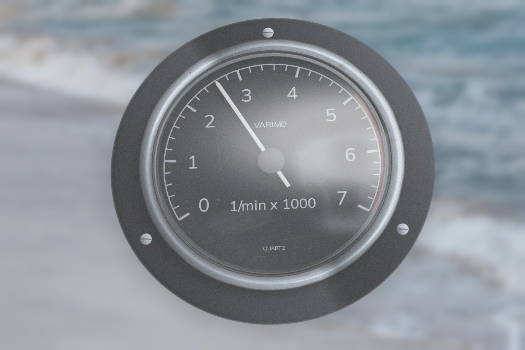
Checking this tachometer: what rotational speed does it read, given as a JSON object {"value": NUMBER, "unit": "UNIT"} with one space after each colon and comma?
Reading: {"value": 2600, "unit": "rpm"}
